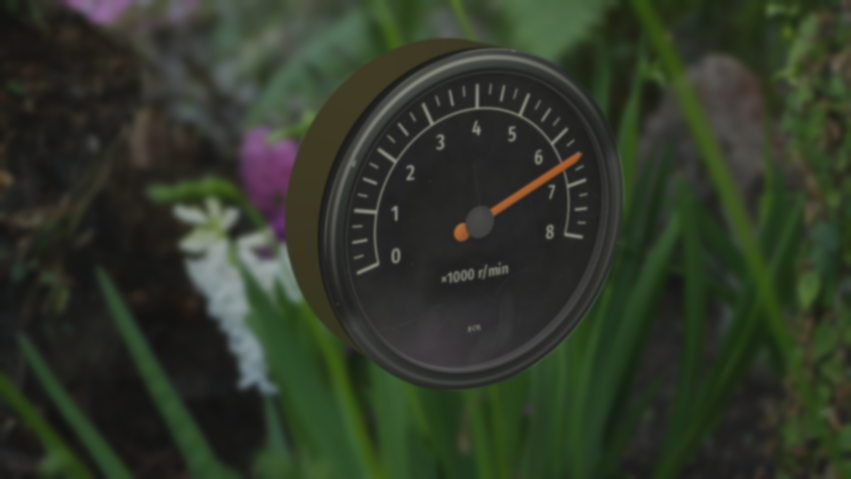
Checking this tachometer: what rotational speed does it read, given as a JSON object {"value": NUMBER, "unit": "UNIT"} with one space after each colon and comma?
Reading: {"value": 6500, "unit": "rpm"}
